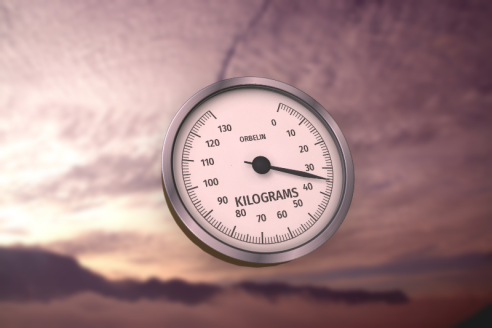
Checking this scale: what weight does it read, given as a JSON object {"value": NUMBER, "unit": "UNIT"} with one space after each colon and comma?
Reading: {"value": 35, "unit": "kg"}
